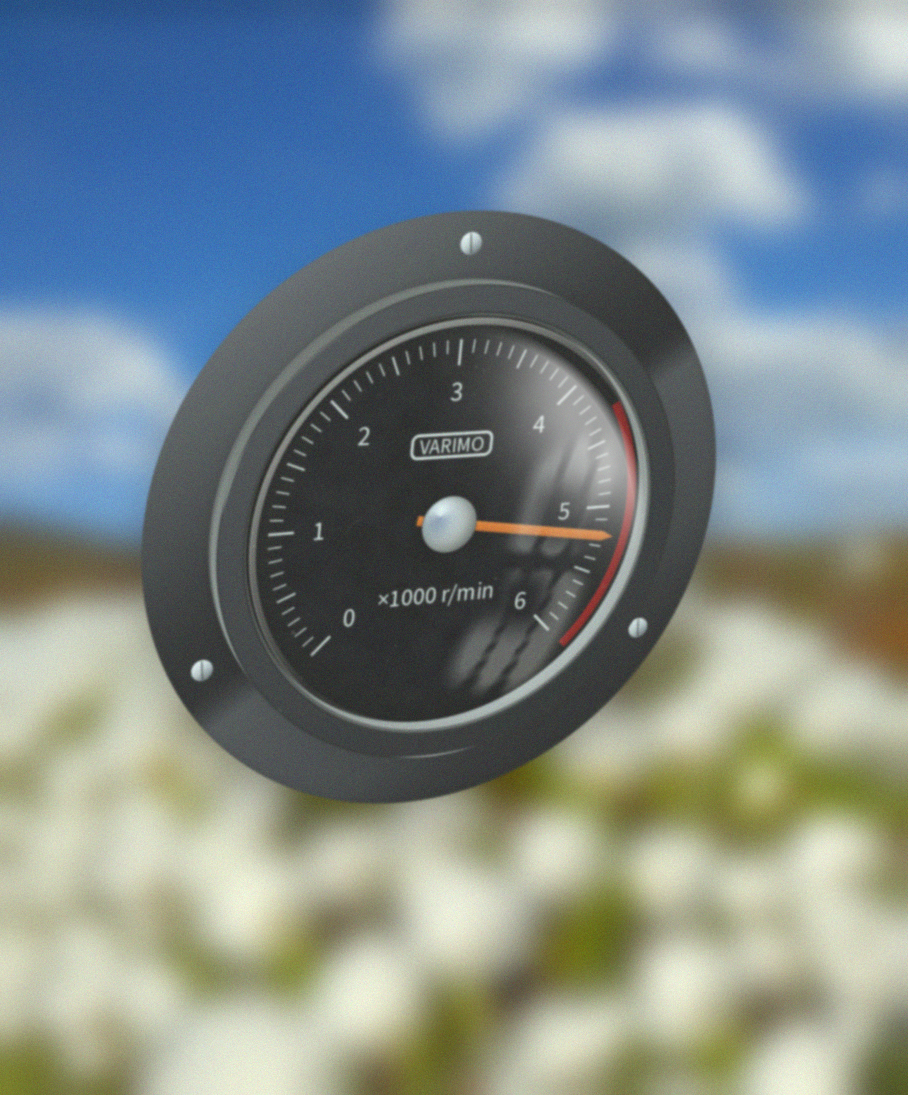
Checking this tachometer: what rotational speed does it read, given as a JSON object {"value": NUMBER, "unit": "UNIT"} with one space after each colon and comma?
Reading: {"value": 5200, "unit": "rpm"}
